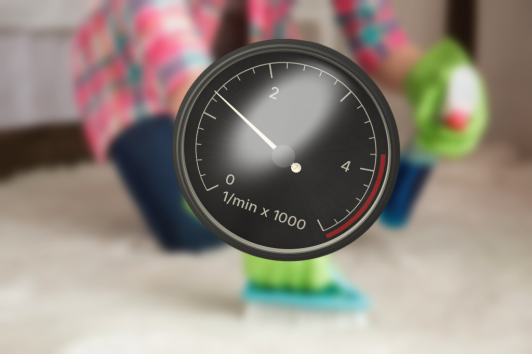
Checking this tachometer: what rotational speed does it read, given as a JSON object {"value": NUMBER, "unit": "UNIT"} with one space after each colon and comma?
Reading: {"value": 1300, "unit": "rpm"}
